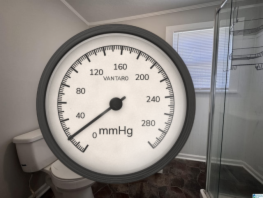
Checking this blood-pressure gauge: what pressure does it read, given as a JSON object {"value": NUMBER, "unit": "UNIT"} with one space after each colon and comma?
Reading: {"value": 20, "unit": "mmHg"}
